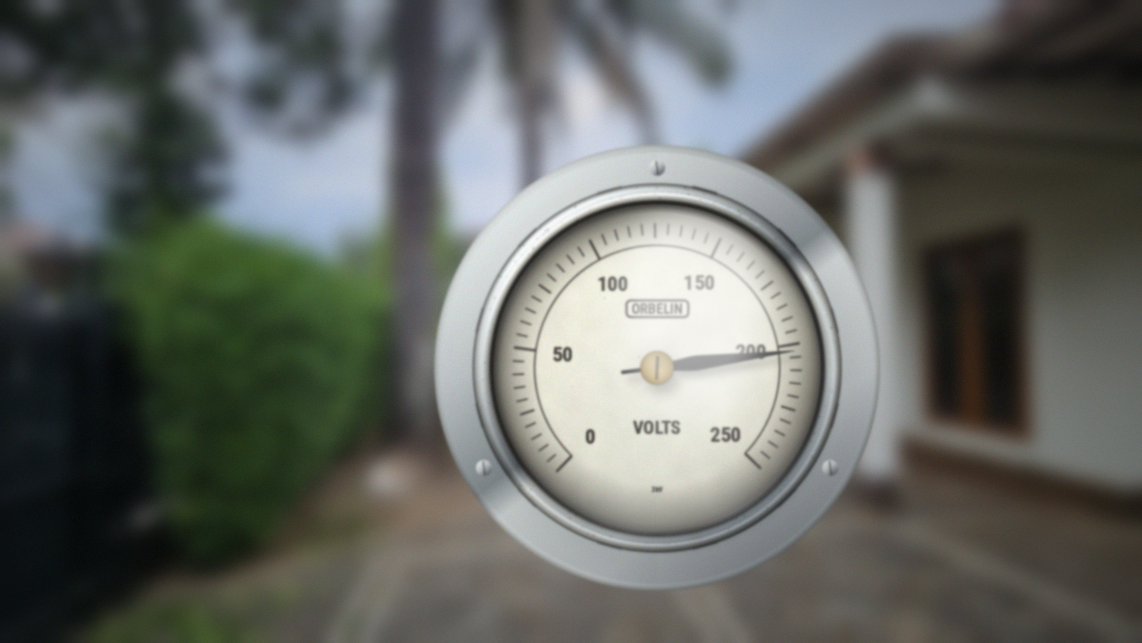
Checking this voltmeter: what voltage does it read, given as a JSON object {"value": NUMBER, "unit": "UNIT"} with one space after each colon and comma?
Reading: {"value": 202.5, "unit": "V"}
